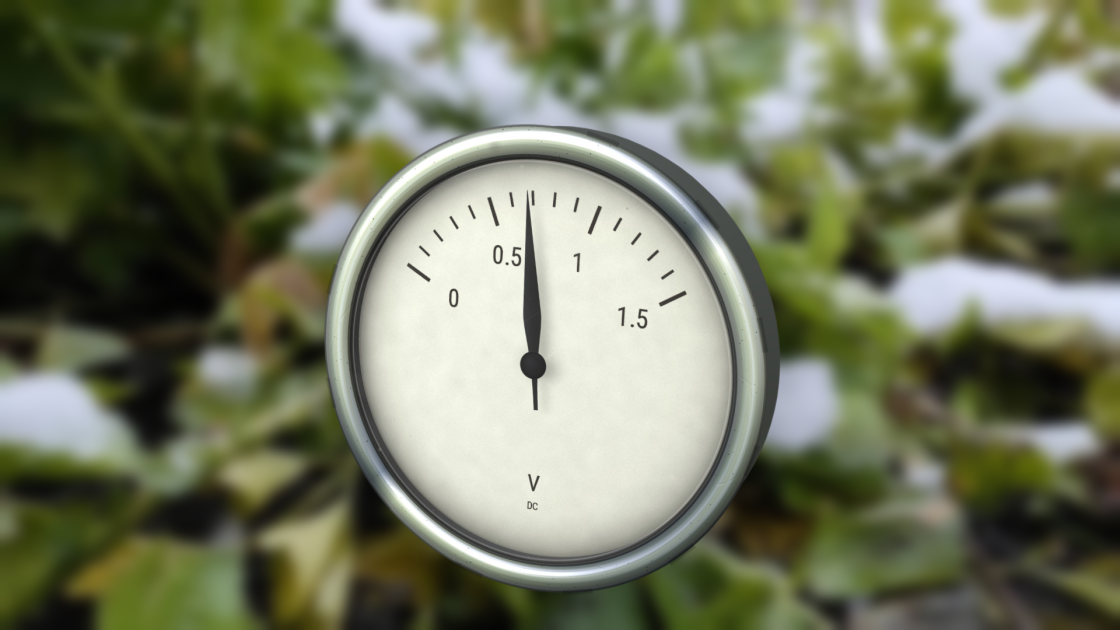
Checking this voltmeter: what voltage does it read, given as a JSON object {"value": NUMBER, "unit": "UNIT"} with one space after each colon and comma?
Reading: {"value": 0.7, "unit": "V"}
